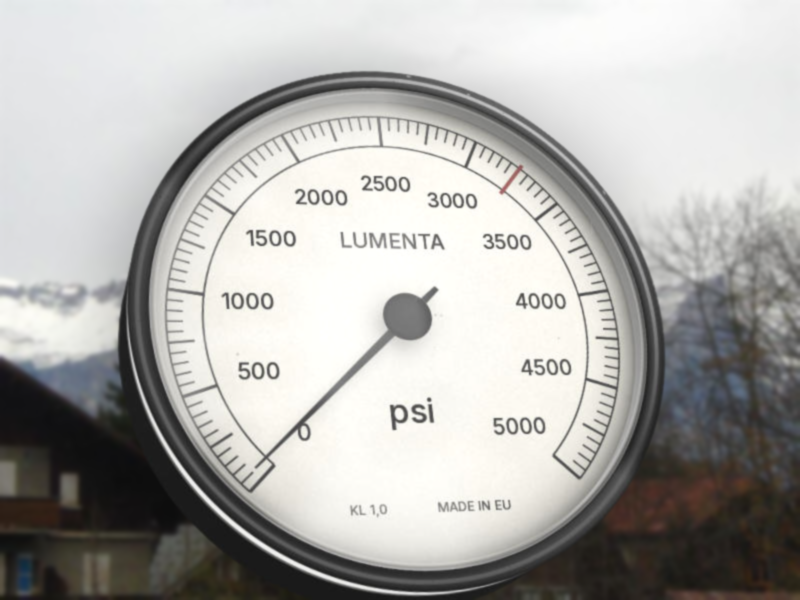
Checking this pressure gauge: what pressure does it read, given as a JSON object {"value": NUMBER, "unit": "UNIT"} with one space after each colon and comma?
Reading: {"value": 50, "unit": "psi"}
